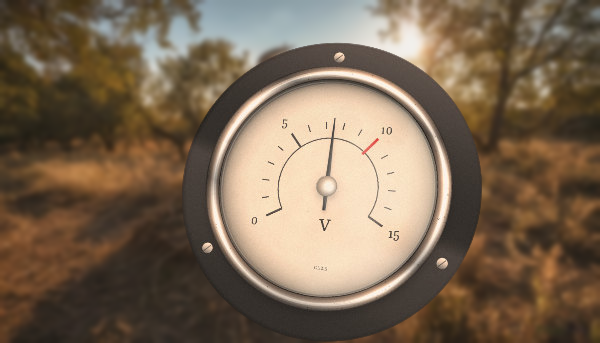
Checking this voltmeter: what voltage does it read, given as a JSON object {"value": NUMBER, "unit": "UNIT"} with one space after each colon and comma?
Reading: {"value": 7.5, "unit": "V"}
